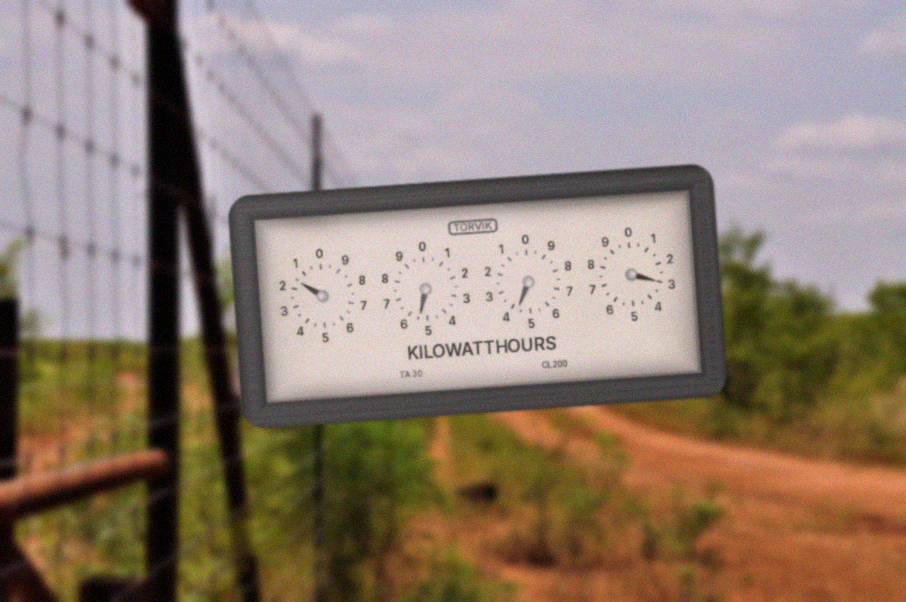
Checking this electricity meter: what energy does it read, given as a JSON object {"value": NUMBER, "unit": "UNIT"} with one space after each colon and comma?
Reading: {"value": 1543, "unit": "kWh"}
